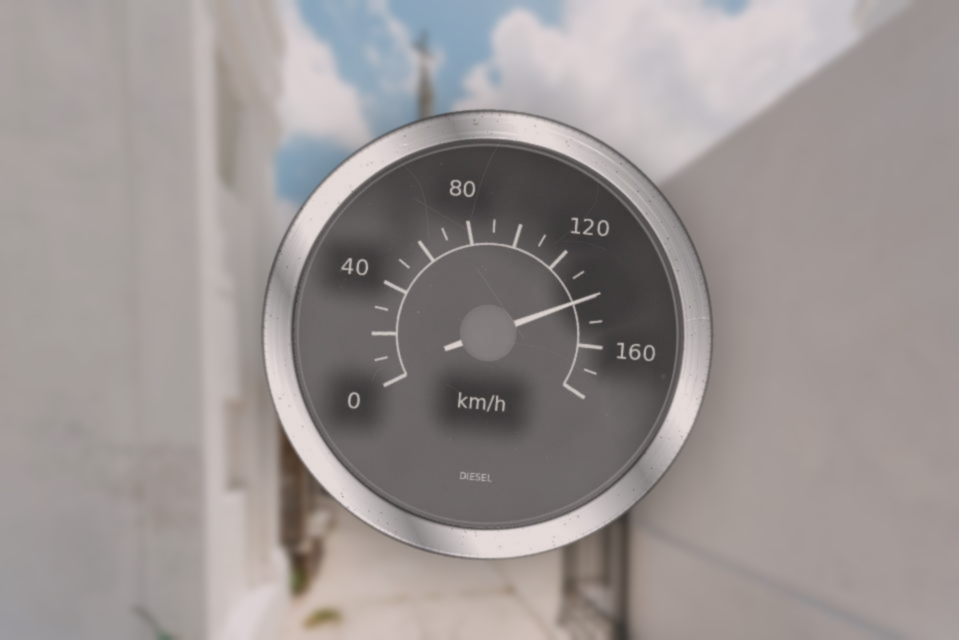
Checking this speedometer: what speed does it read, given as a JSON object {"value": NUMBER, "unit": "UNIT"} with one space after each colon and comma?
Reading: {"value": 140, "unit": "km/h"}
